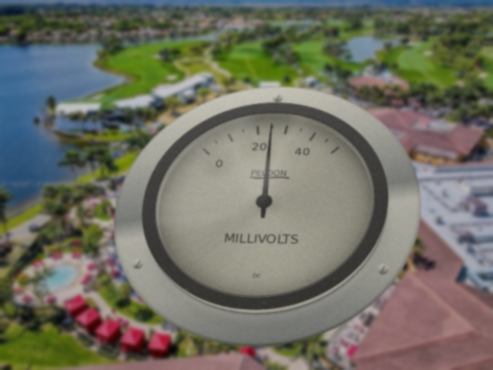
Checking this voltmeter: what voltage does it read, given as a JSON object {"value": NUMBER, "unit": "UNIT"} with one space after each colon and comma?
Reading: {"value": 25, "unit": "mV"}
